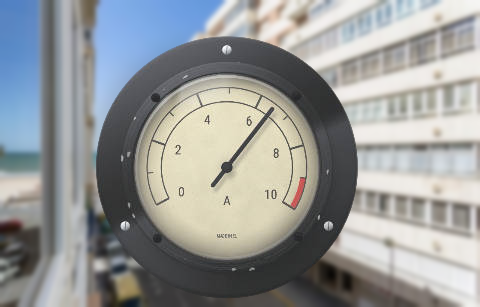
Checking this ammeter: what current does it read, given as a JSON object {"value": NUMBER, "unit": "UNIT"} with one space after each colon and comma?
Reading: {"value": 6.5, "unit": "A"}
